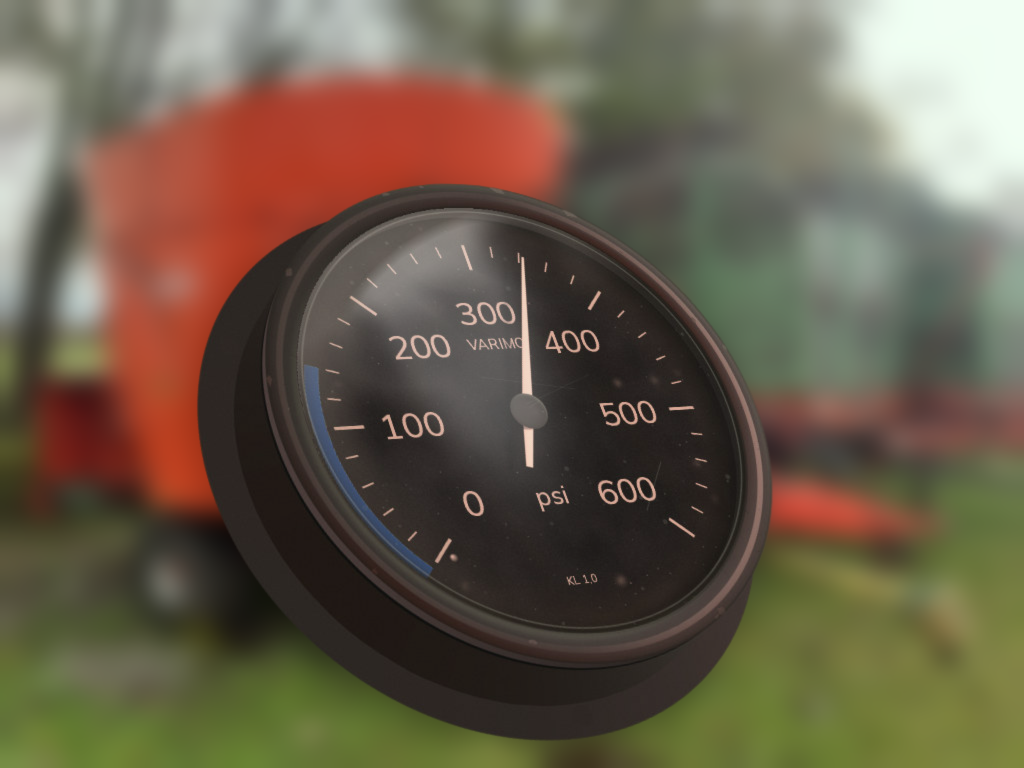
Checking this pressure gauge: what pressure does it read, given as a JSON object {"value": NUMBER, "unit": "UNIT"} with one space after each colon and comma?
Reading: {"value": 340, "unit": "psi"}
